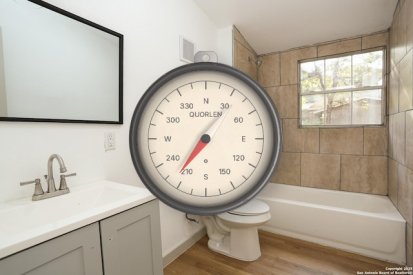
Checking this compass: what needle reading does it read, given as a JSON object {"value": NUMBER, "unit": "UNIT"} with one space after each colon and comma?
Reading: {"value": 217.5, "unit": "°"}
